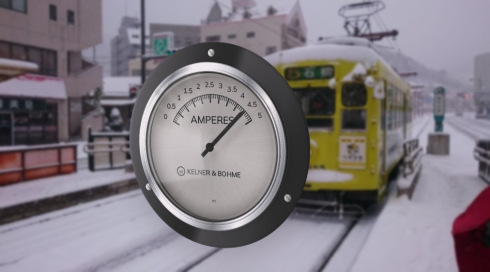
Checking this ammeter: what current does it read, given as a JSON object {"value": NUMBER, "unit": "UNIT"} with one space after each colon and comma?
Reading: {"value": 4.5, "unit": "A"}
